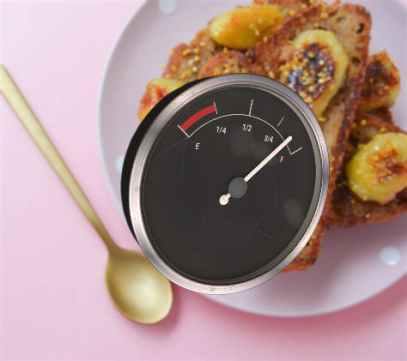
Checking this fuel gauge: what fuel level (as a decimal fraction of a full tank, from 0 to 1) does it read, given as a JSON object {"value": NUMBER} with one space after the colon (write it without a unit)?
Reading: {"value": 0.875}
